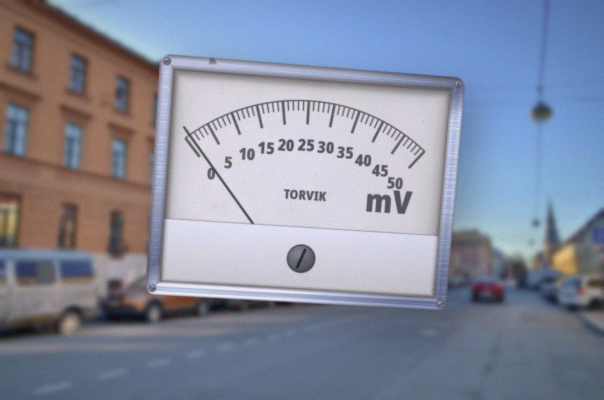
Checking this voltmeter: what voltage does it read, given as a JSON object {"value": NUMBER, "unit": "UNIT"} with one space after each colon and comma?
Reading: {"value": 1, "unit": "mV"}
